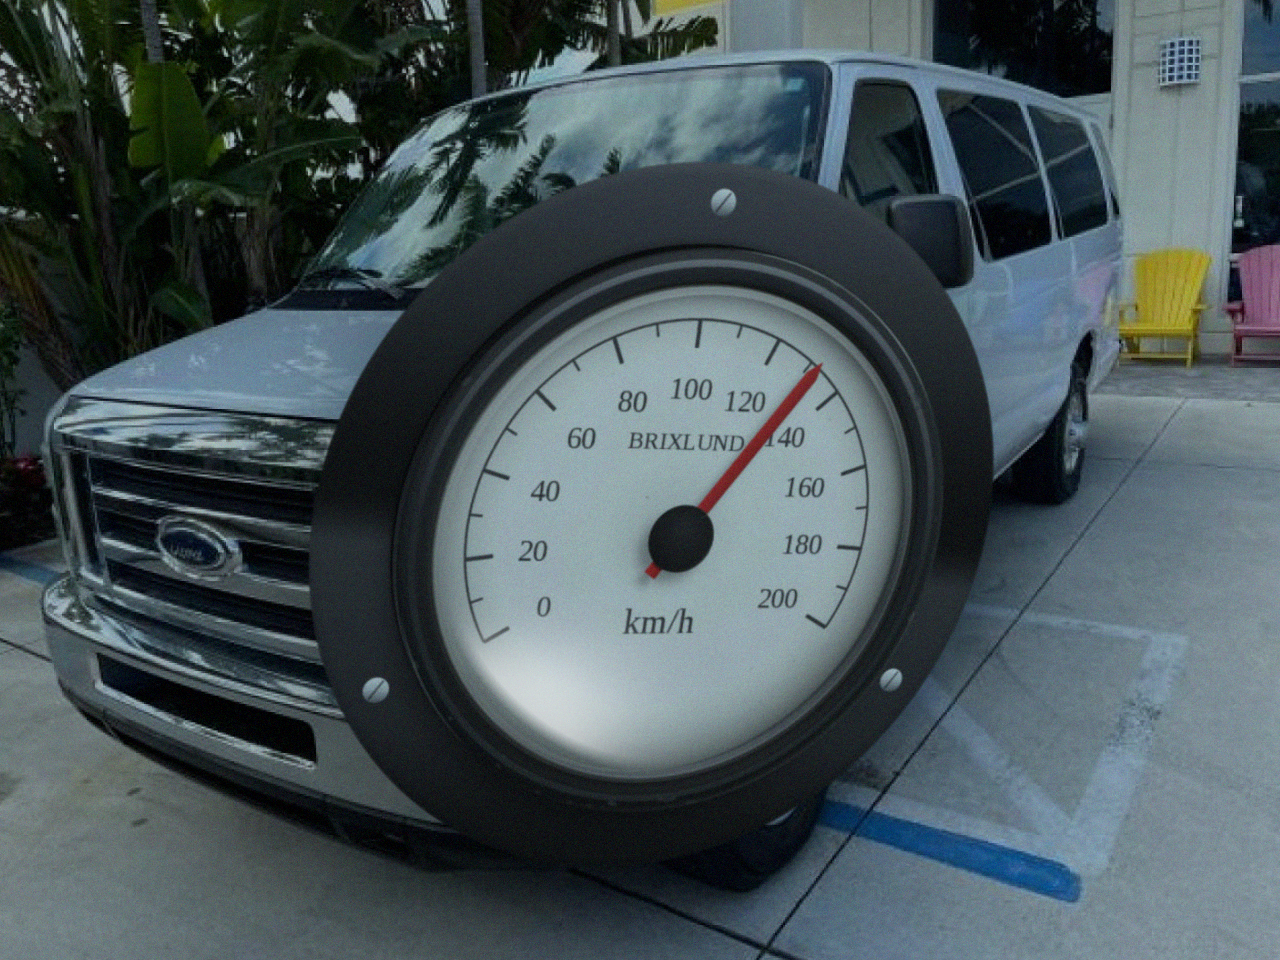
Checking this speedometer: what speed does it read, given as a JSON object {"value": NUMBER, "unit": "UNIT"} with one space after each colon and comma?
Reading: {"value": 130, "unit": "km/h"}
